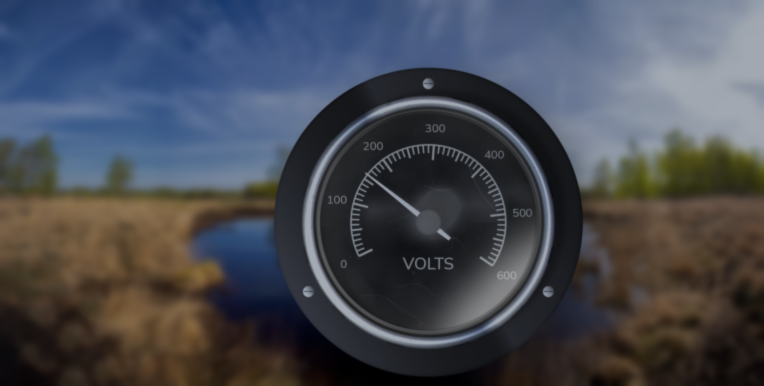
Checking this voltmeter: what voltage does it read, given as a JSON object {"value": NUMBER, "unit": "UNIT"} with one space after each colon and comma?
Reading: {"value": 160, "unit": "V"}
